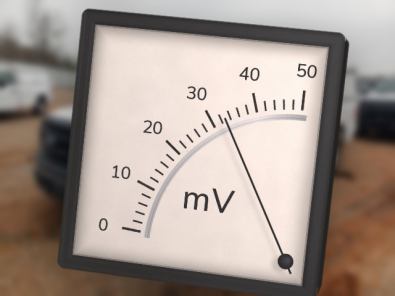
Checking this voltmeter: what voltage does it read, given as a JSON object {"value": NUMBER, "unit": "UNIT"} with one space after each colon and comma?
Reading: {"value": 33, "unit": "mV"}
